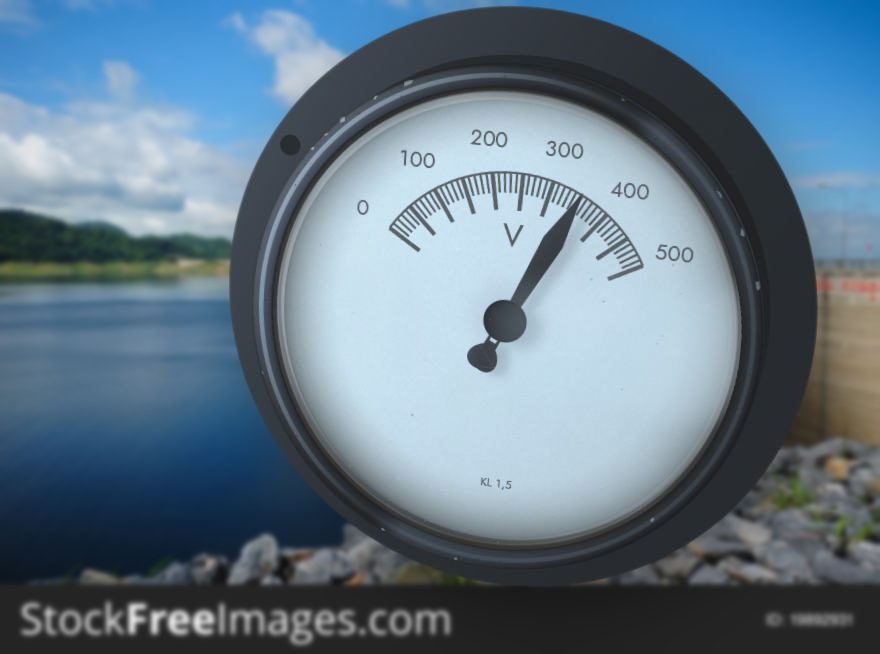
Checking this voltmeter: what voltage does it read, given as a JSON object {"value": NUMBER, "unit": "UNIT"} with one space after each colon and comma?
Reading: {"value": 350, "unit": "V"}
